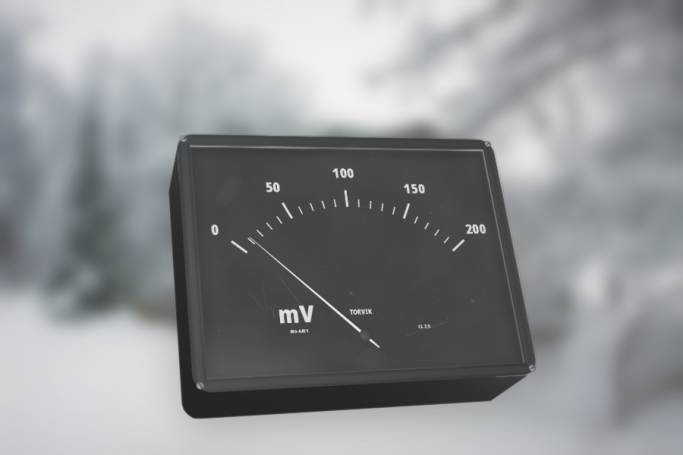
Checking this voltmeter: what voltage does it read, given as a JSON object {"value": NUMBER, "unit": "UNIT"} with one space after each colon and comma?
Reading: {"value": 10, "unit": "mV"}
